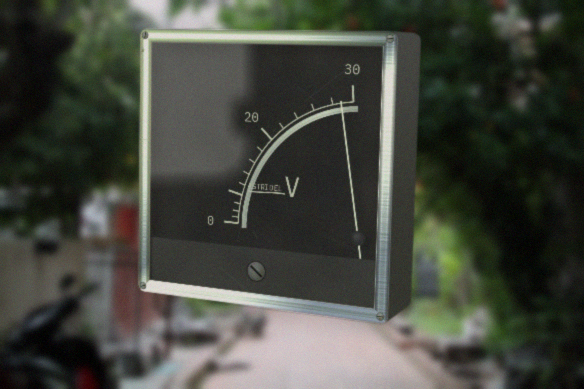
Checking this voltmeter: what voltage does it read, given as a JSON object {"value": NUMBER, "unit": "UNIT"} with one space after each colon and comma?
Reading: {"value": 29, "unit": "V"}
